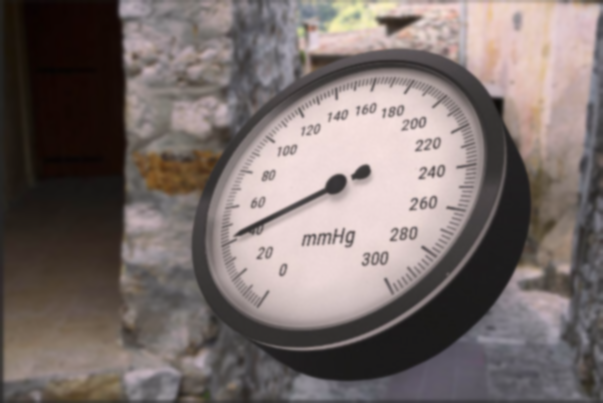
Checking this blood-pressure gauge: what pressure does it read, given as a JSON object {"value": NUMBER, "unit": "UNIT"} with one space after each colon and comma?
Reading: {"value": 40, "unit": "mmHg"}
